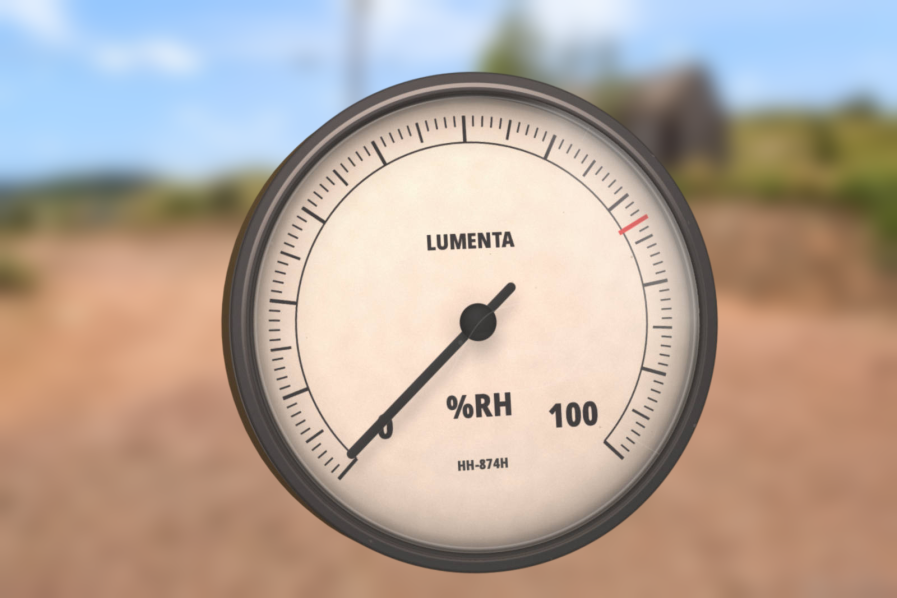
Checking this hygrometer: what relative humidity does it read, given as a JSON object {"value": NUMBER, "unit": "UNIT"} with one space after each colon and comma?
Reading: {"value": 1, "unit": "%"}
